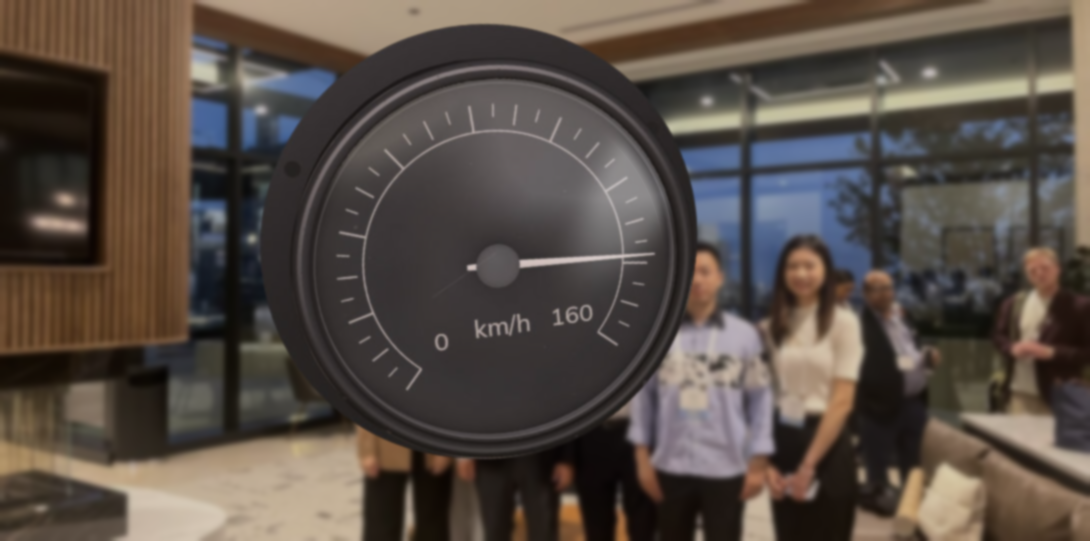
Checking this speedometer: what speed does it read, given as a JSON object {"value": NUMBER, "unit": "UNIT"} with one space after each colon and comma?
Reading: {"value": 137.5, "unit": "km/h"}
